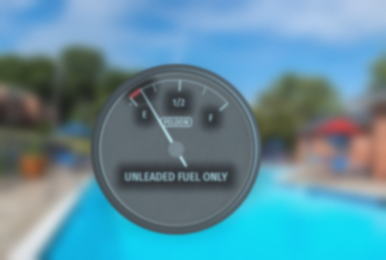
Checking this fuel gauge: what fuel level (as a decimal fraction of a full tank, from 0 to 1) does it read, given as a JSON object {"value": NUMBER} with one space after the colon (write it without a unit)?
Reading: {"value": 0.125}
